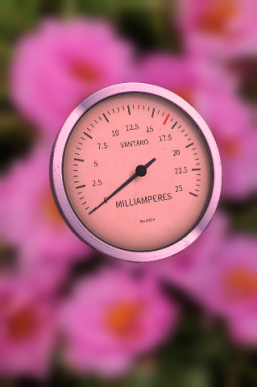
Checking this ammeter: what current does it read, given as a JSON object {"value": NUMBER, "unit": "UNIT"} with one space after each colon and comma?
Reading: {"value": 0, "unit": "mA"}
